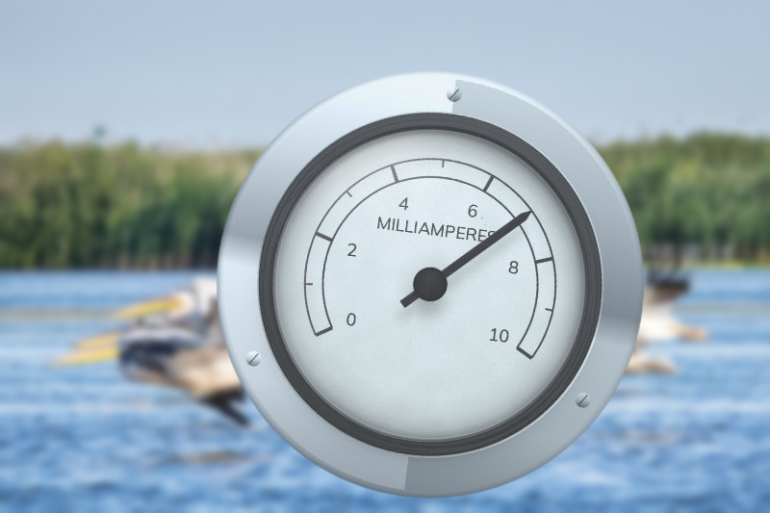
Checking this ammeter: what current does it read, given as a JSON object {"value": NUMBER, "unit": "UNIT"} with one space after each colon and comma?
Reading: {"value": 7, "unit": "mA"}
